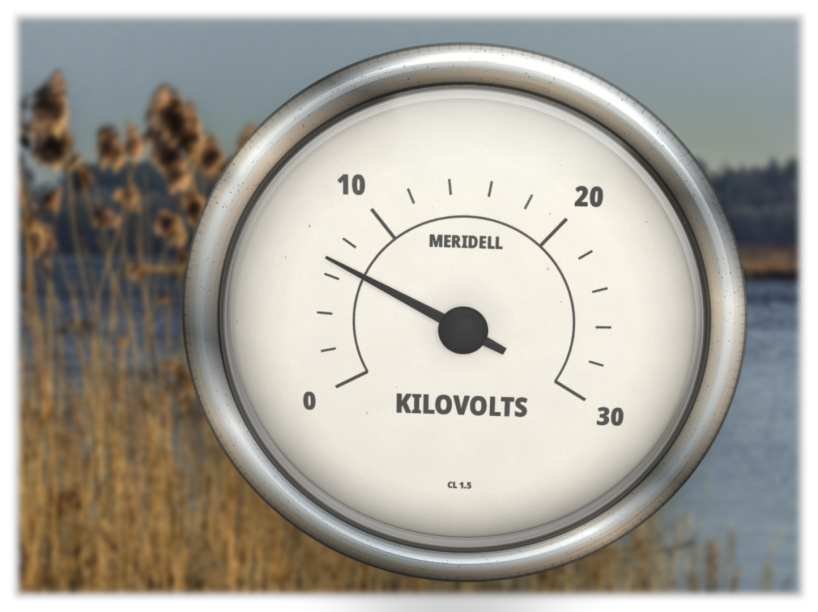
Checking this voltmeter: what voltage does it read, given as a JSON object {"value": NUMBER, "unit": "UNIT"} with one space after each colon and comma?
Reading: {"value": 7, "unit": "kV"}
